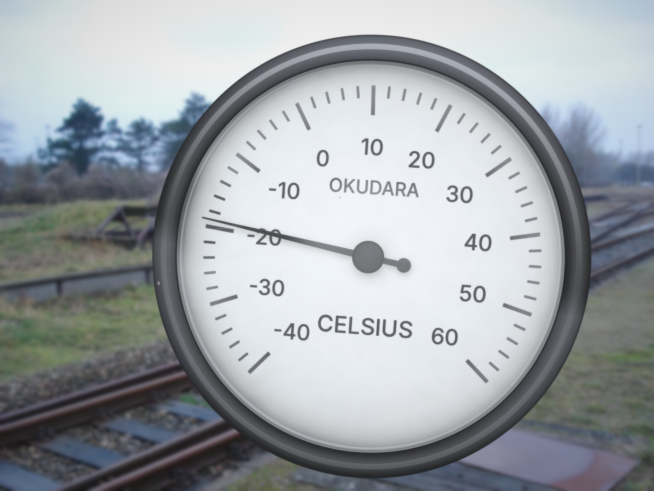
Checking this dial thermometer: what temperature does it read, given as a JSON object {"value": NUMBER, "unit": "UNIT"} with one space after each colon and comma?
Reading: {"value": -19, "unit": "°C"}
